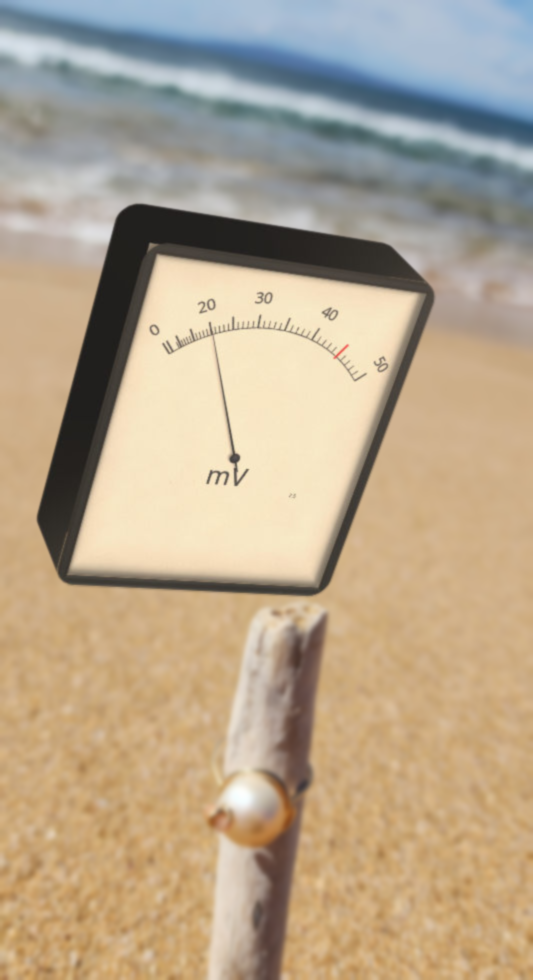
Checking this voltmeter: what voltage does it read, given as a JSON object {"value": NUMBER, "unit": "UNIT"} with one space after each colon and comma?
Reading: {"value": 20, "unit": "mV"}
